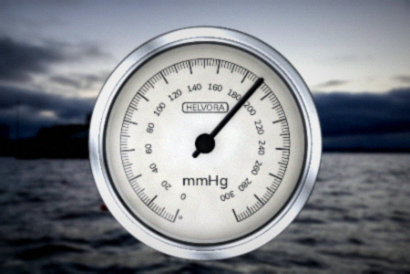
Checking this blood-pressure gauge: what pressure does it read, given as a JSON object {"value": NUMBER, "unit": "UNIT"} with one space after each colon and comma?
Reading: {"value": 190, "unit": "mmHg"}
